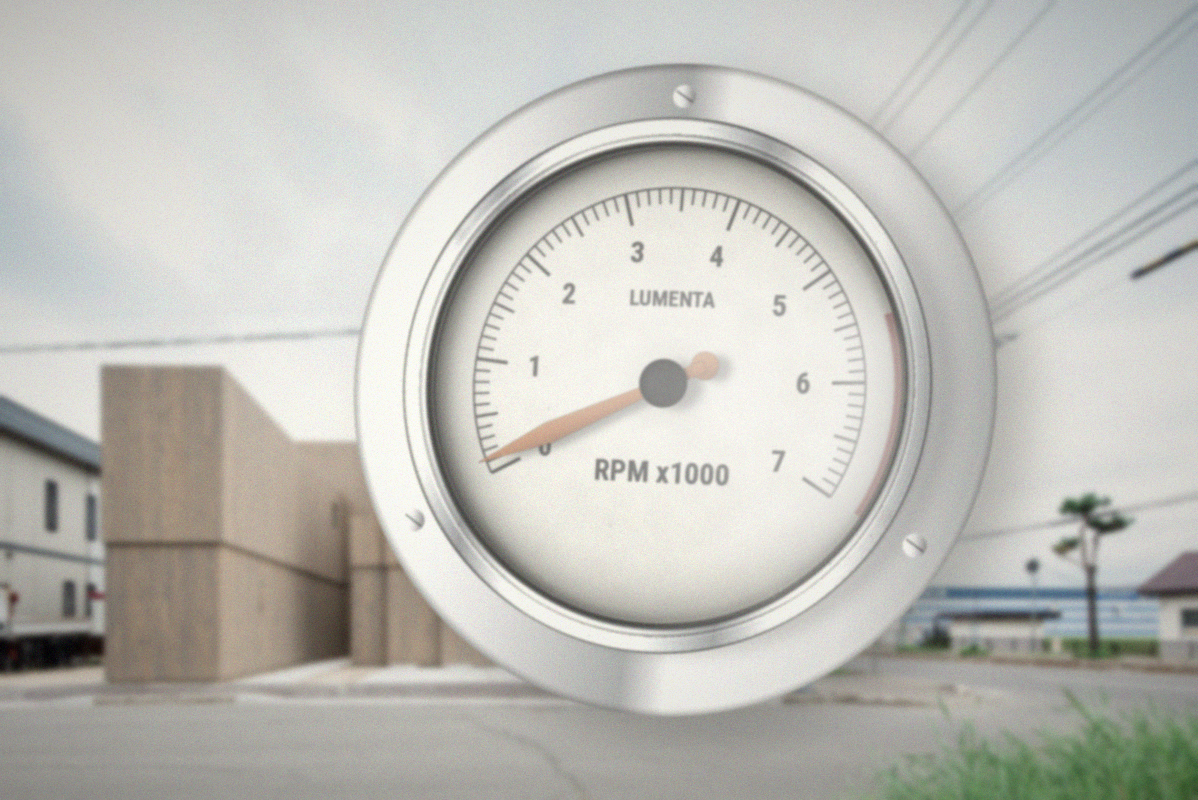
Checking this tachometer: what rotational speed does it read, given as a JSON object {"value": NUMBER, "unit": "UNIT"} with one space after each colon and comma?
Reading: {"value": 100, "unit": "rpm"}
